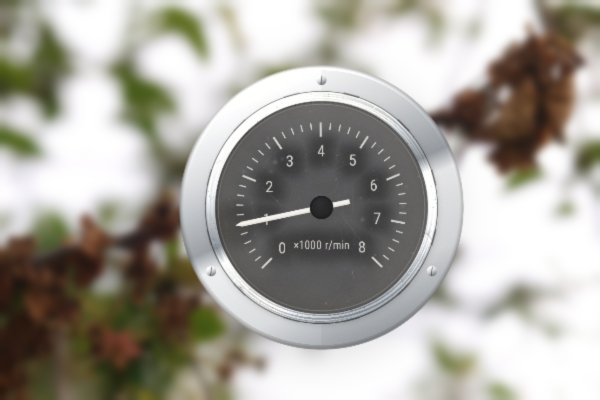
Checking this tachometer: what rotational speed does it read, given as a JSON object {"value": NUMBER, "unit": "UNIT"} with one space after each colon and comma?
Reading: {"value": 1000, "unit": "rpm"}
